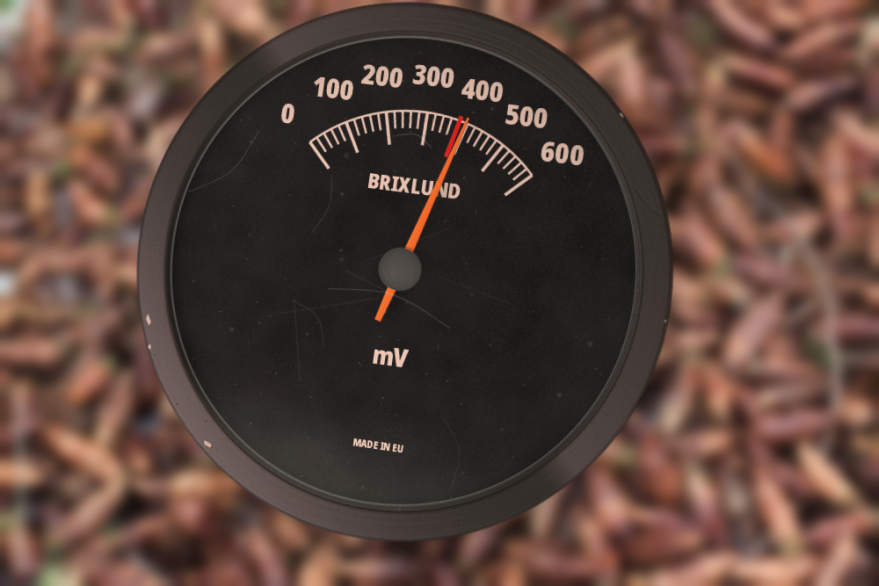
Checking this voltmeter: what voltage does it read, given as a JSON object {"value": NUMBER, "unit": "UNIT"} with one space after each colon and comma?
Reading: {"value": 400, "unit": "mV"}
